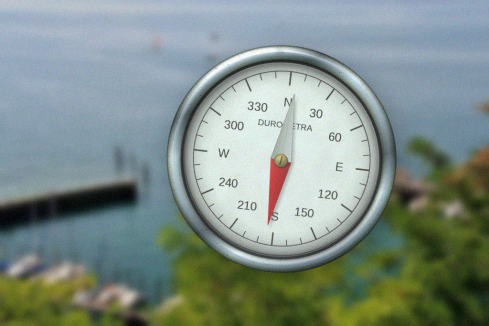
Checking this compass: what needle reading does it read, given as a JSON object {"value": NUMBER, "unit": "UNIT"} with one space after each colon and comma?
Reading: {"value": 185, "unit": "°"}
